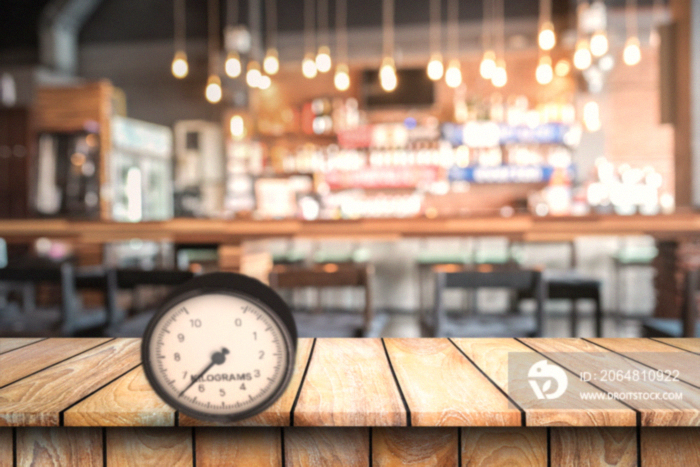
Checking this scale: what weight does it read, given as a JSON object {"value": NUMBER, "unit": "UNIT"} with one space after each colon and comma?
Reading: {"value": 6.5, "unit": "kg"}
